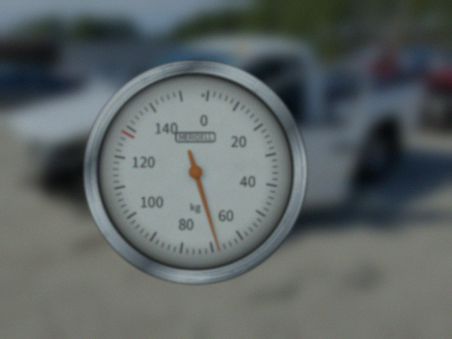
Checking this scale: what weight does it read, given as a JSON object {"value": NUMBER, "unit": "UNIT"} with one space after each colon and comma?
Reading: {"value": 68, "unit": "kg"}
